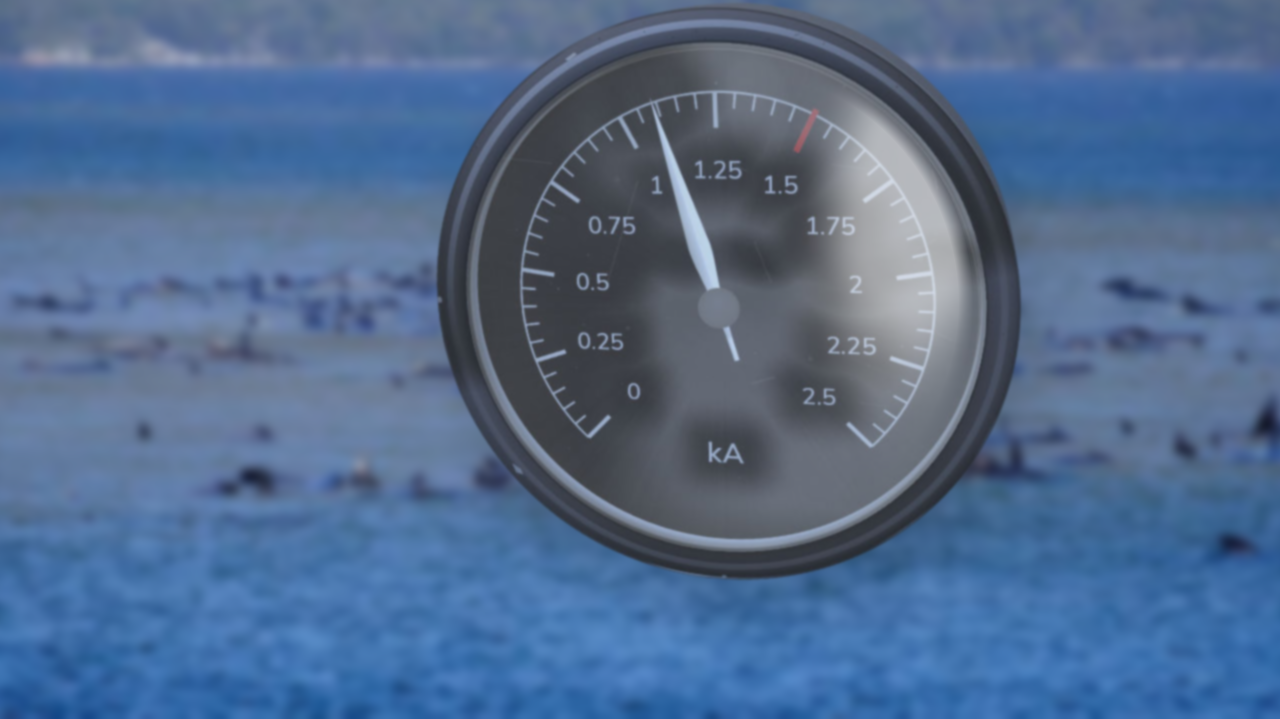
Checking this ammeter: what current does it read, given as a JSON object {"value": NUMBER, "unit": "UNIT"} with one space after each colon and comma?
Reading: {"value": 1.1, "unit": "kA"}
